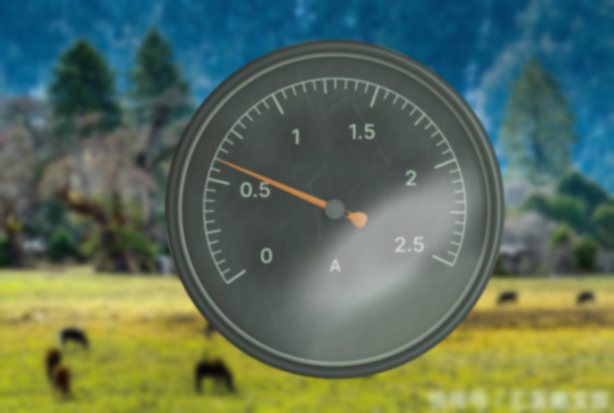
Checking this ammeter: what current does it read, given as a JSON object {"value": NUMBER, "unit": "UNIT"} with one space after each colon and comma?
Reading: {"value": 0.6, "unit": "A"}
